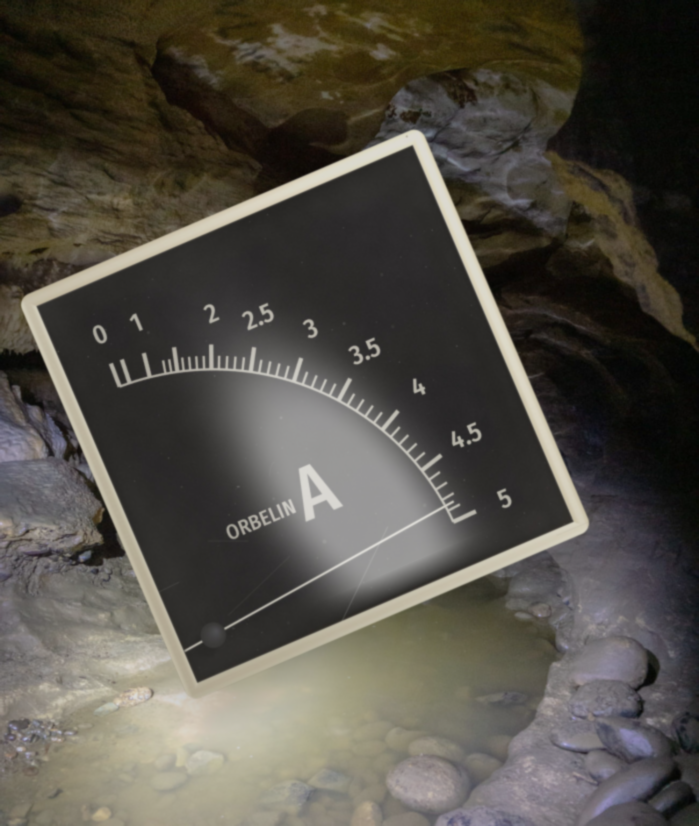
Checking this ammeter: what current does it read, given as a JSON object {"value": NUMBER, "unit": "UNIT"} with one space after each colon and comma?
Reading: {"value": 4.85, "unit": "A"}
